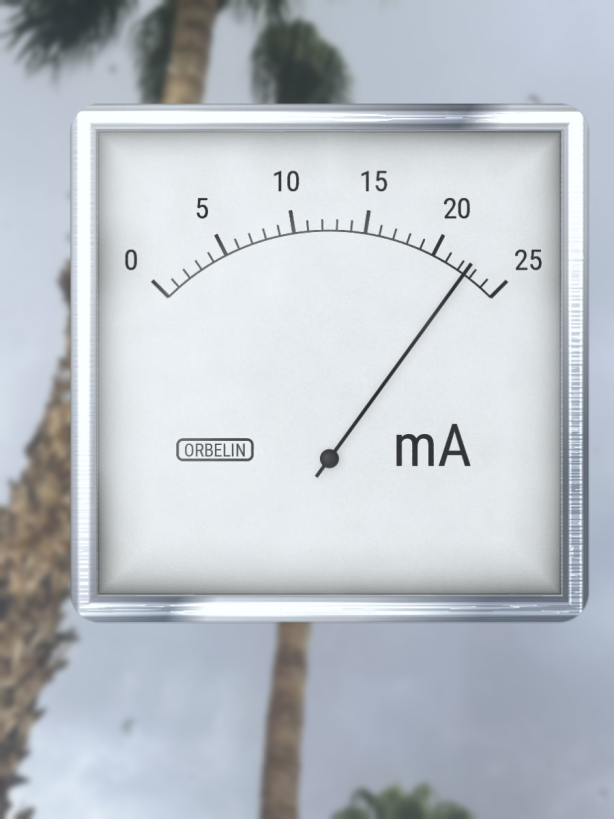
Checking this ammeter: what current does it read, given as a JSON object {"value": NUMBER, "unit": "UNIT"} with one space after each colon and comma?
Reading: {"value": 22.5, "unit": "mA"}
